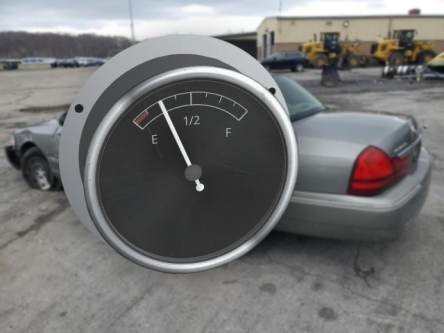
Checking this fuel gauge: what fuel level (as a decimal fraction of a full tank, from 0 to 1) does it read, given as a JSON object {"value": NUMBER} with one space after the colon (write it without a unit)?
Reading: {"value": 0.25}
